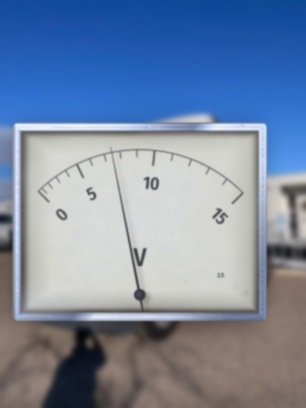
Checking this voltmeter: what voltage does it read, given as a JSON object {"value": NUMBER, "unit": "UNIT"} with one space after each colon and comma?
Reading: {"value": 7.5, "unit": "V"}
